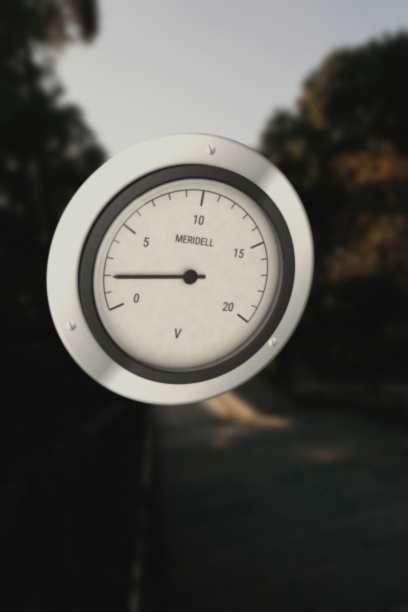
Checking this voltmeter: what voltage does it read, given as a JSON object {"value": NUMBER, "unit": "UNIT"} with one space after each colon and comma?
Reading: {"value": 2, "unit": "V"}
